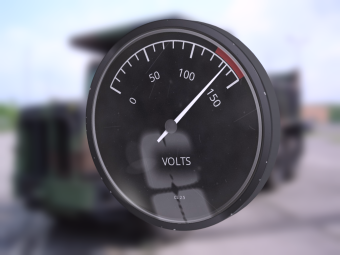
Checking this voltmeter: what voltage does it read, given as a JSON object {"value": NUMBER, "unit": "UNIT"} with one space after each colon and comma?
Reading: {"value": 135, "unit": "V"}
